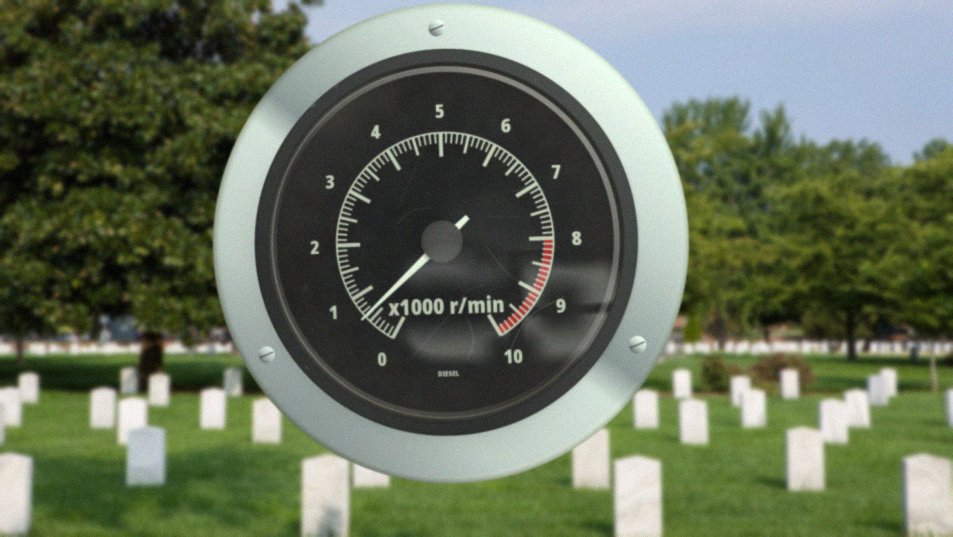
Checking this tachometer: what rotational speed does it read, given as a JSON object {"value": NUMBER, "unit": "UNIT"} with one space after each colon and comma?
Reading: {"value": 600, "unit": "rpm"}
